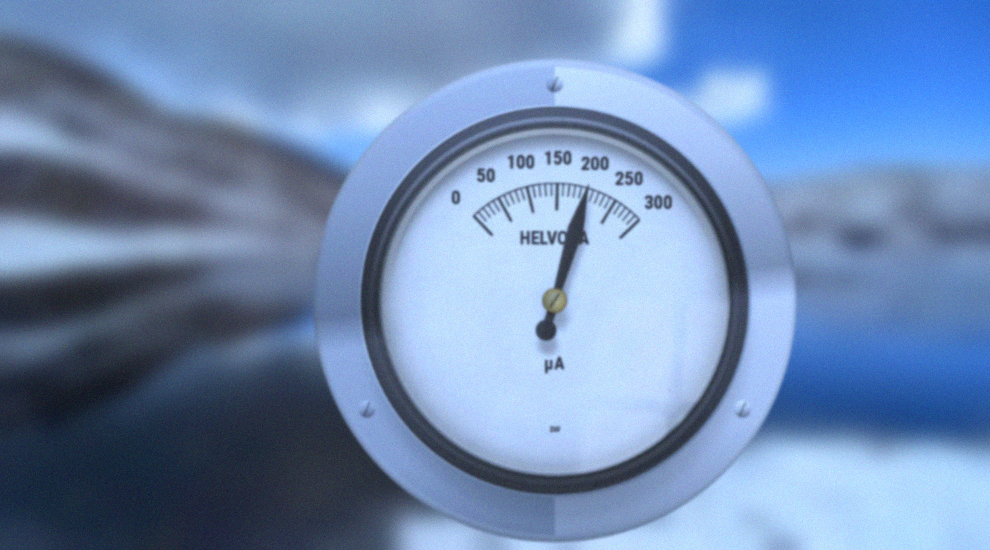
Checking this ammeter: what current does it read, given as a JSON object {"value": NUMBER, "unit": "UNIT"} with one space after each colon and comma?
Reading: {"value": 200, "unit": "µA"}
